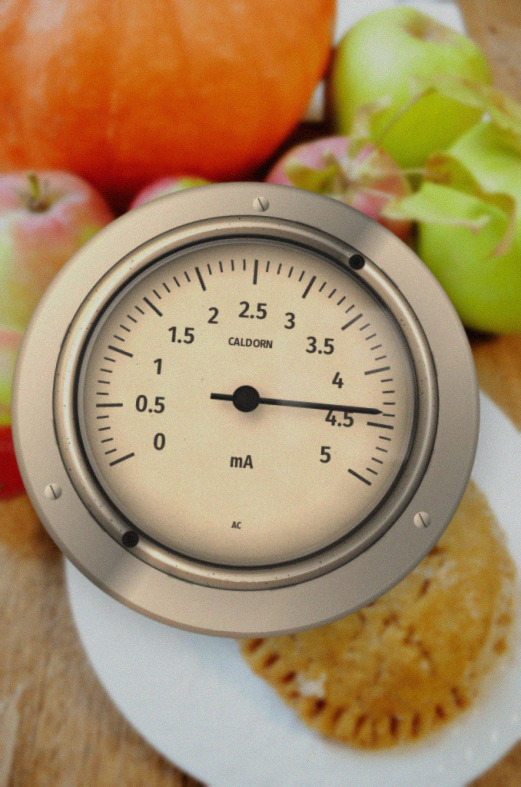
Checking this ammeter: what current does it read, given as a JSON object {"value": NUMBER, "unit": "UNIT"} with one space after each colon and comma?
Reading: {"value": 4.4, "unit": "mA"}
